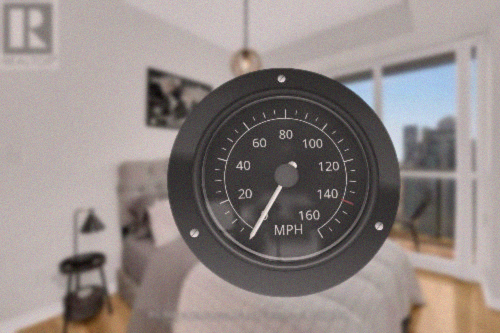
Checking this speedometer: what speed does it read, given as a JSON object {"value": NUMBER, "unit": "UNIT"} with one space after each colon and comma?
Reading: {"value": 0, "unit": "mph"}
